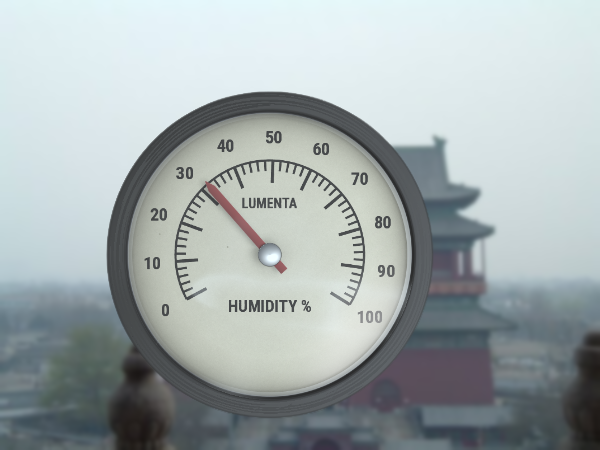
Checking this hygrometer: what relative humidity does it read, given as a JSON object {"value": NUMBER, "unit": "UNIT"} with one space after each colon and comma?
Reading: {"value": 32, "unit": "%"}
